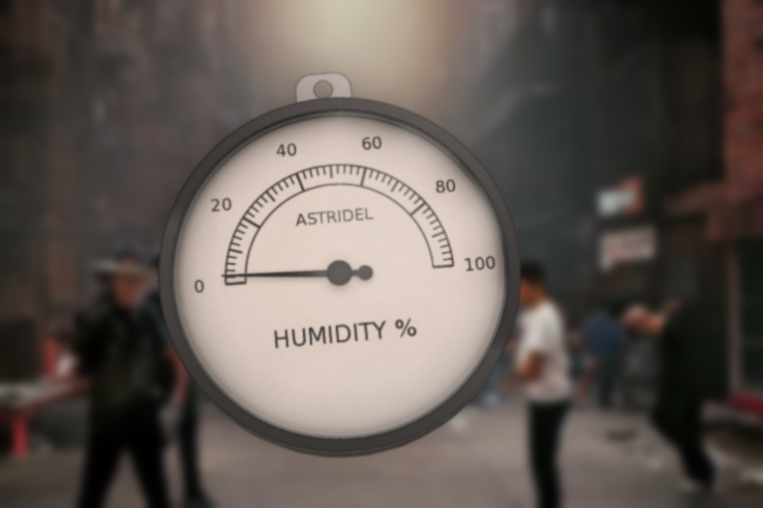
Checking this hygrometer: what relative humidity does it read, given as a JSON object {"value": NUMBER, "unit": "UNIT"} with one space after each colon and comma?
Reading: {"value": 2, "unit": "%"}
